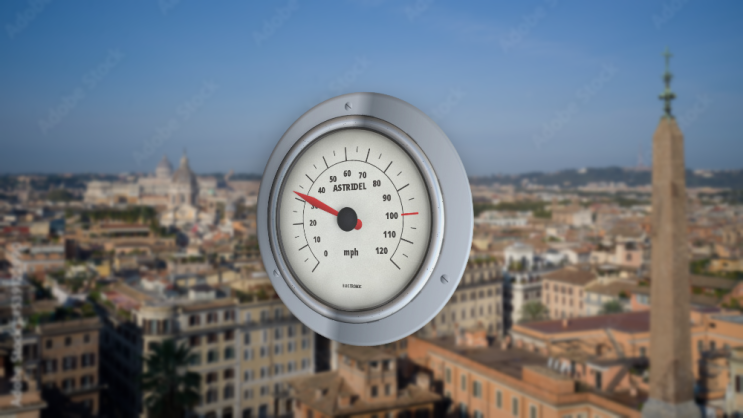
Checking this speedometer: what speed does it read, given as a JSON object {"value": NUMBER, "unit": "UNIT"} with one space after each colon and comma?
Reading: {"value": 32.5, "unit": "mph"}
